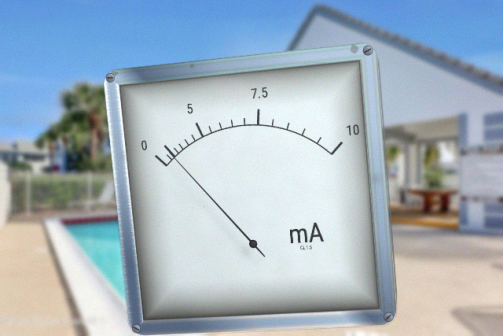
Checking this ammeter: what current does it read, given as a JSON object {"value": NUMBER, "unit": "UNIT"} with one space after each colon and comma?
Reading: {"value": 2.5, "unit": "mA"}
